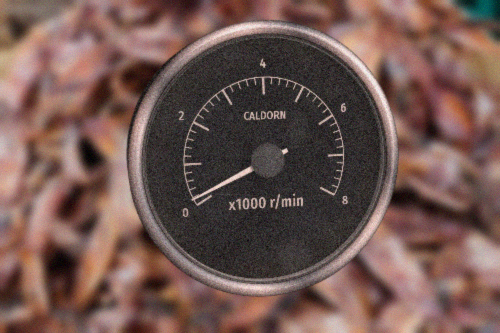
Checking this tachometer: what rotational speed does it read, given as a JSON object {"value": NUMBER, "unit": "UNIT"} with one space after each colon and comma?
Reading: {"value": 200, "unit": "rpm"}
